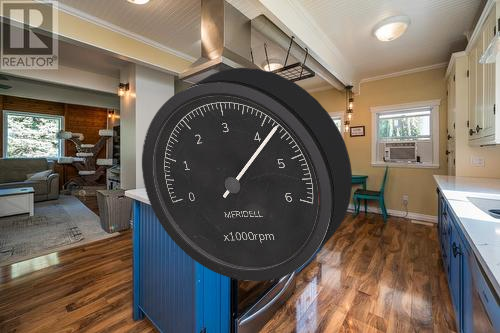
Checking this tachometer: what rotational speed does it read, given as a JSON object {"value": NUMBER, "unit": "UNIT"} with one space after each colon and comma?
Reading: {"value": 4300, "unit": "rpm"}
